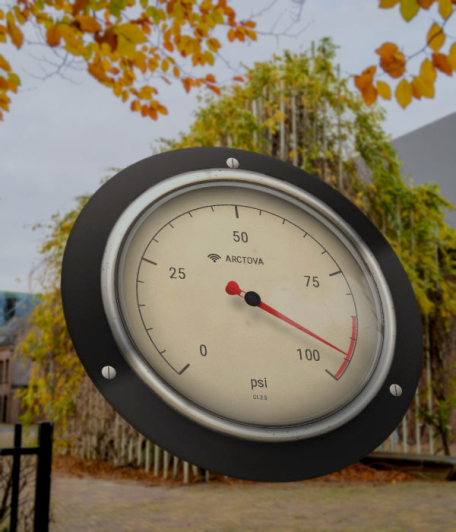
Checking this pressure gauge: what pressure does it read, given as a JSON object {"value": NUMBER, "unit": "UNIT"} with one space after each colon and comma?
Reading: {"value": 95, "unit": "psi"}
